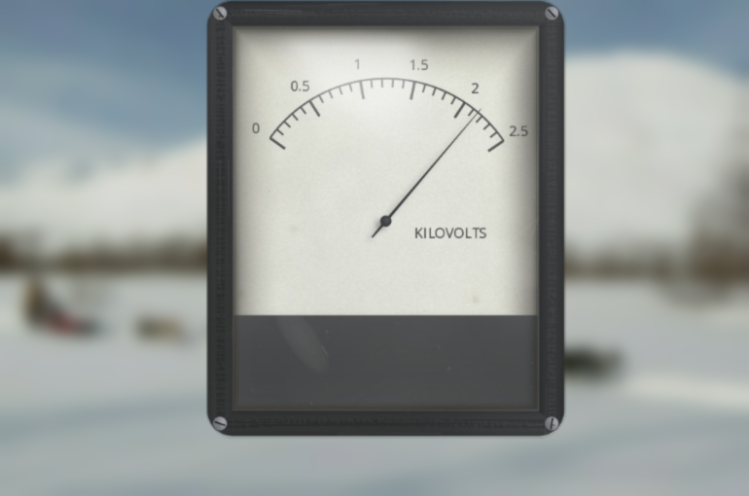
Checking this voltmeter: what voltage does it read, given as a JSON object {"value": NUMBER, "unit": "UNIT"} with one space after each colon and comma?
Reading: {"value": 2.15, "unit": "kV"}
